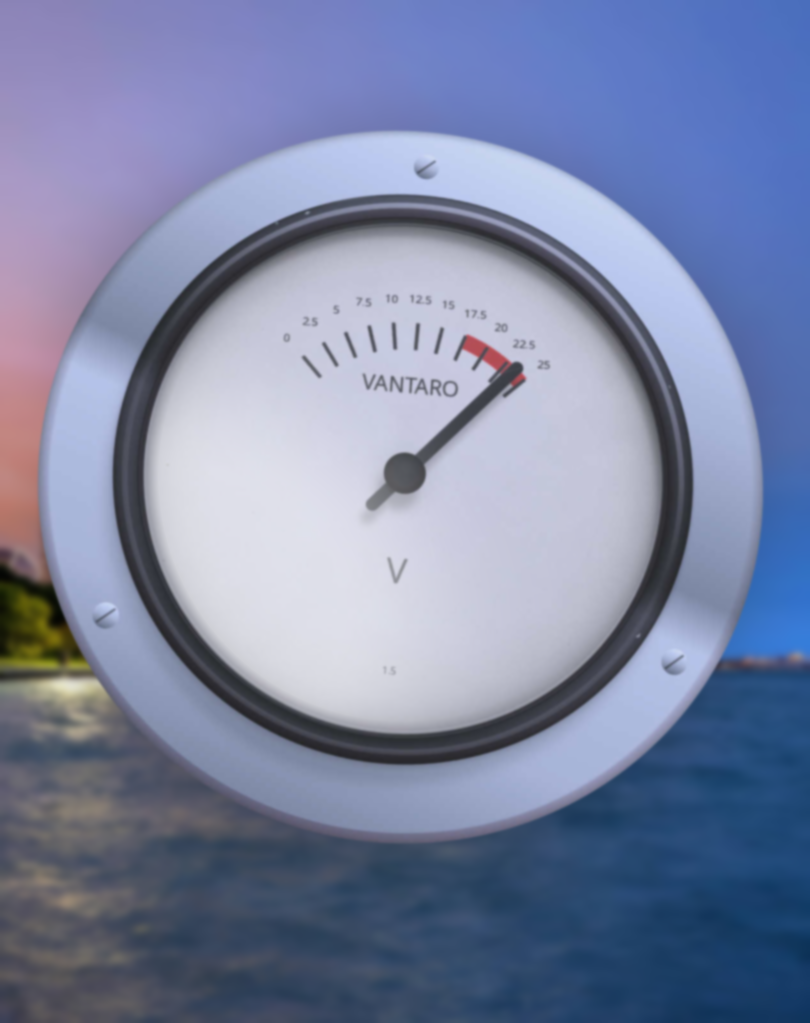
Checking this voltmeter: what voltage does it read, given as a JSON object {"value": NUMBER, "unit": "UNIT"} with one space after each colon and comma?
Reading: {"value": 23.75, "unit": "V"}
